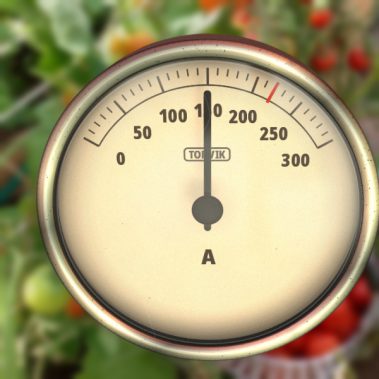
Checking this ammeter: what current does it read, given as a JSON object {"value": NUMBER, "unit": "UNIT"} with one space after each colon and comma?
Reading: {"value": 150, "unit": "A"}
